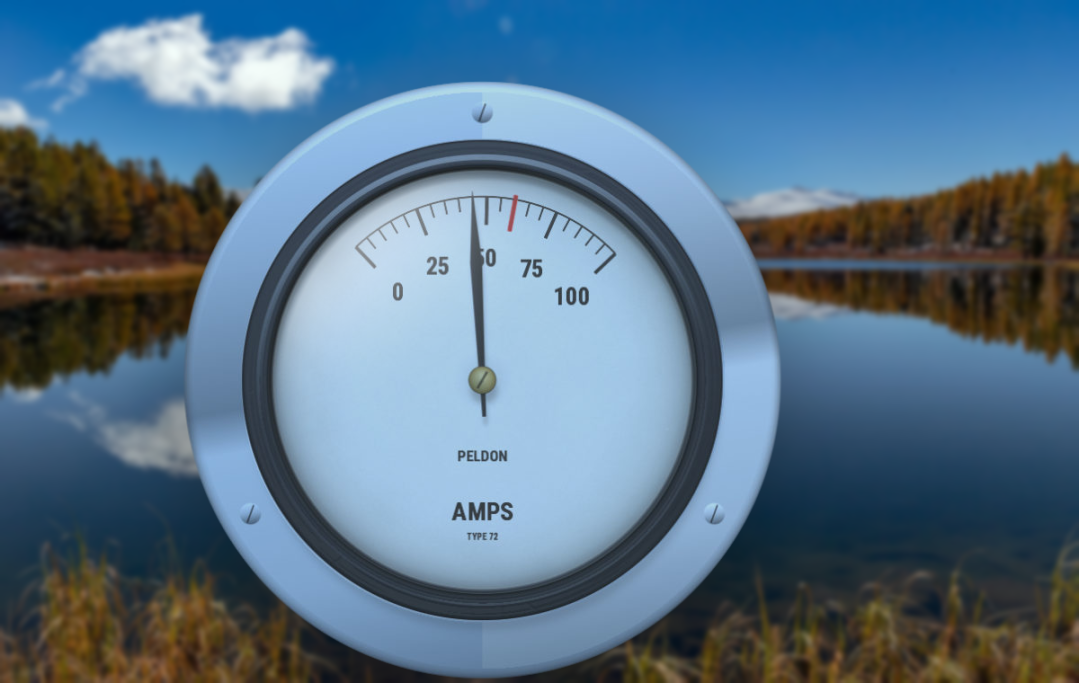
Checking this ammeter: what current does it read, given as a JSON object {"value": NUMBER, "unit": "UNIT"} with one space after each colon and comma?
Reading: {"value": 45, "unit": "A"}
